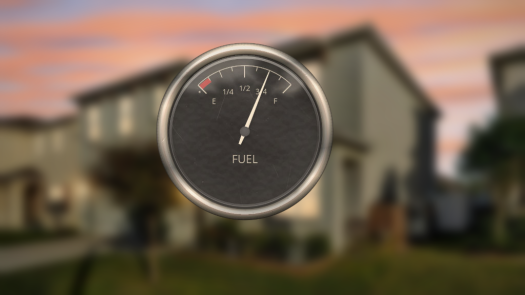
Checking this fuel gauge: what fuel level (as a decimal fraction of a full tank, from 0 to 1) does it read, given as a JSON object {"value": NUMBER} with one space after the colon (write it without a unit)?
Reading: {"value": 0.75}
